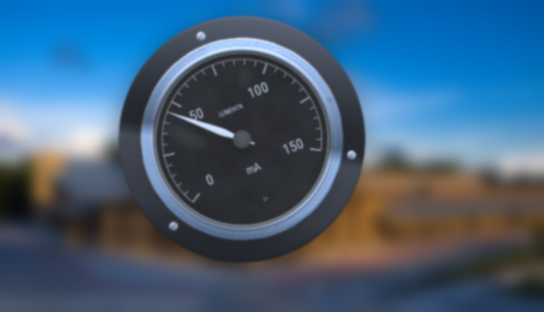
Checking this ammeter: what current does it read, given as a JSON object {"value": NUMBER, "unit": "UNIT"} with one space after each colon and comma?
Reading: {"value": 45, "unit": "mA"}
